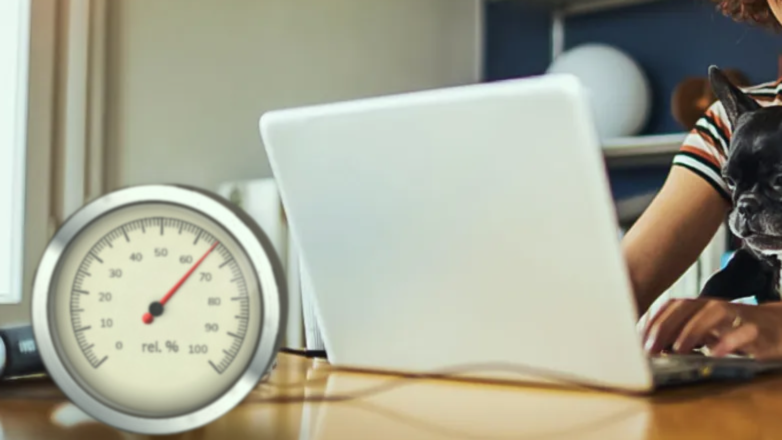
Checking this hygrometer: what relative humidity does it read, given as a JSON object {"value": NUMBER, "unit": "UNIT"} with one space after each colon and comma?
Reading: {"value": 65, "unit": "%"}
